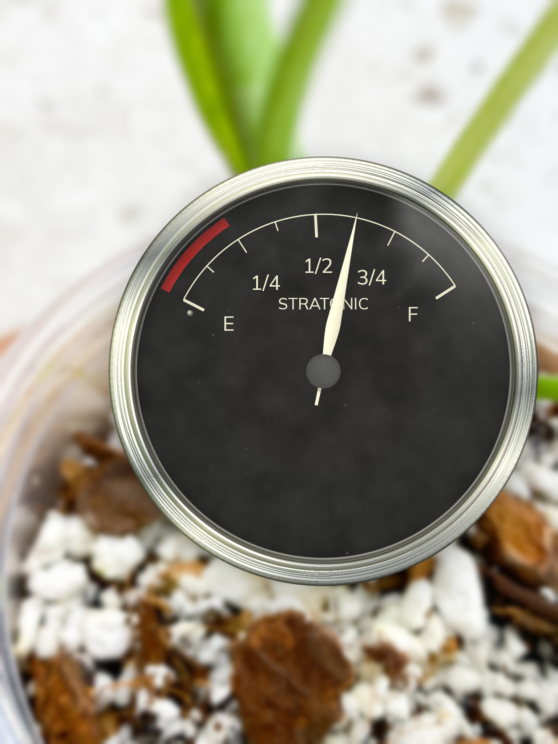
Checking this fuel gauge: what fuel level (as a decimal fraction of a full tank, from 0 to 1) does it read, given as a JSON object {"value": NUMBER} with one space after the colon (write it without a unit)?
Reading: {"value": 0.625}
